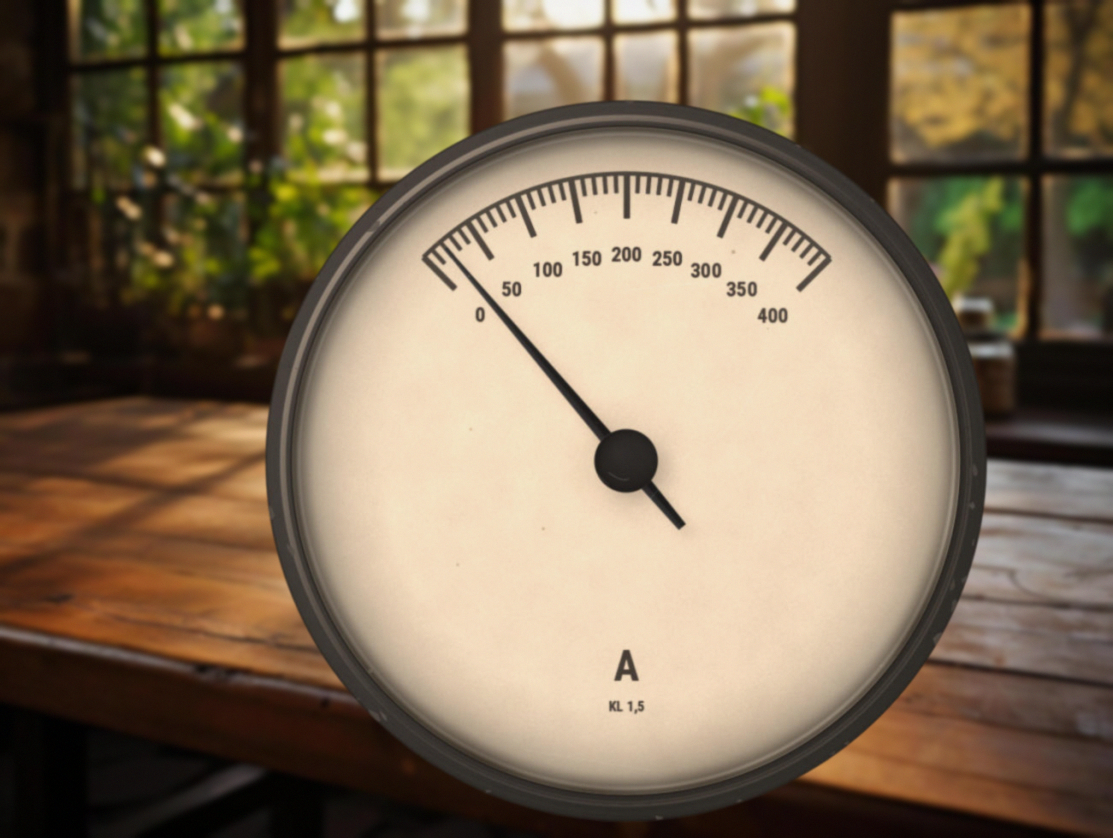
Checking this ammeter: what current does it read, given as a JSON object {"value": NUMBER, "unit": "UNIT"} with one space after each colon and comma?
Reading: {"value": 20, "unit": "A"}
